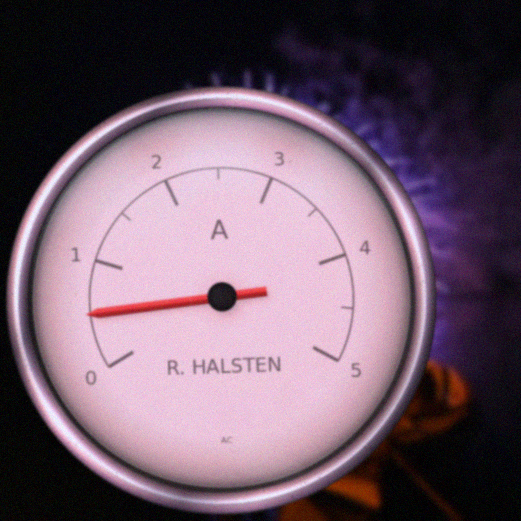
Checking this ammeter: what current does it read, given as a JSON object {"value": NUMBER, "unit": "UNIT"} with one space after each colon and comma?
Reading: {"value": 0.5, "unit": "A"}
